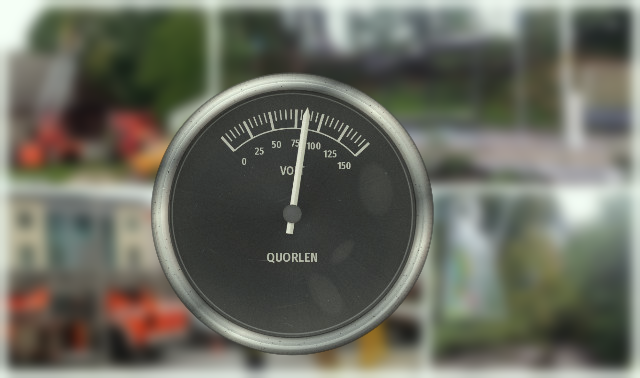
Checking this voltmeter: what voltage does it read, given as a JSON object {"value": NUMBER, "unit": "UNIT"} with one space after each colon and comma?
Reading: {"value": 85, "unit": "V"}
